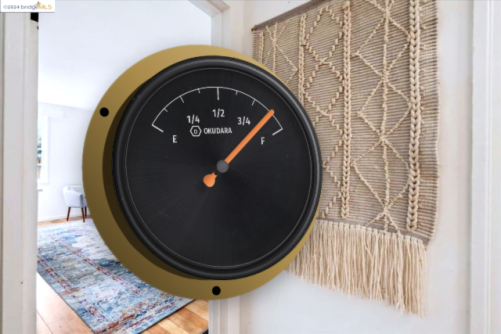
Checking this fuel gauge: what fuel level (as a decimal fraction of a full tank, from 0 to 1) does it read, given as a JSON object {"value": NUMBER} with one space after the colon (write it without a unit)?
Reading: {"value": 0.875}
